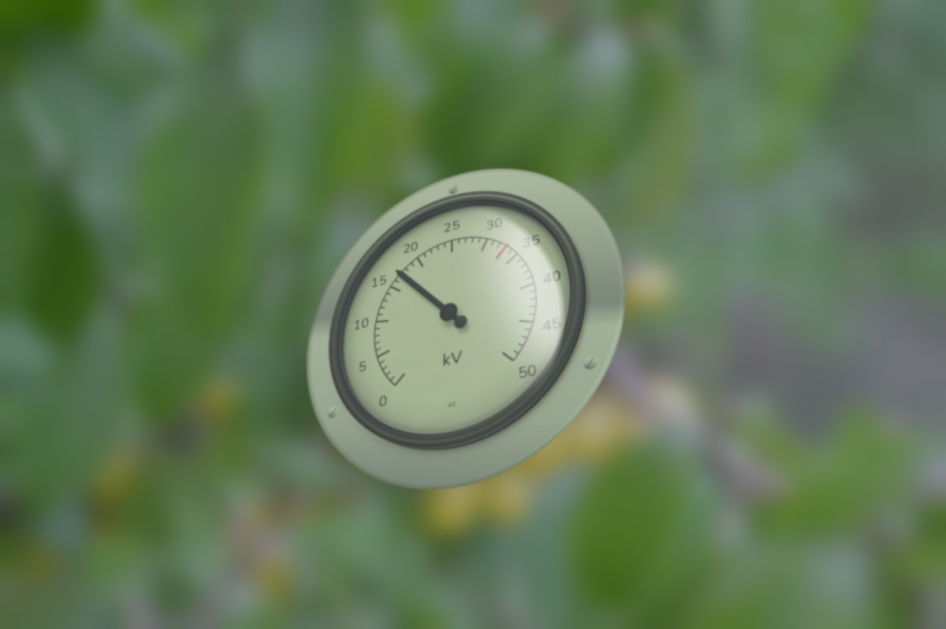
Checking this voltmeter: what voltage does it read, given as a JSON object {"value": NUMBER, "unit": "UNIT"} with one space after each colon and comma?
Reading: {"value": 17, "unit": "kV"}
